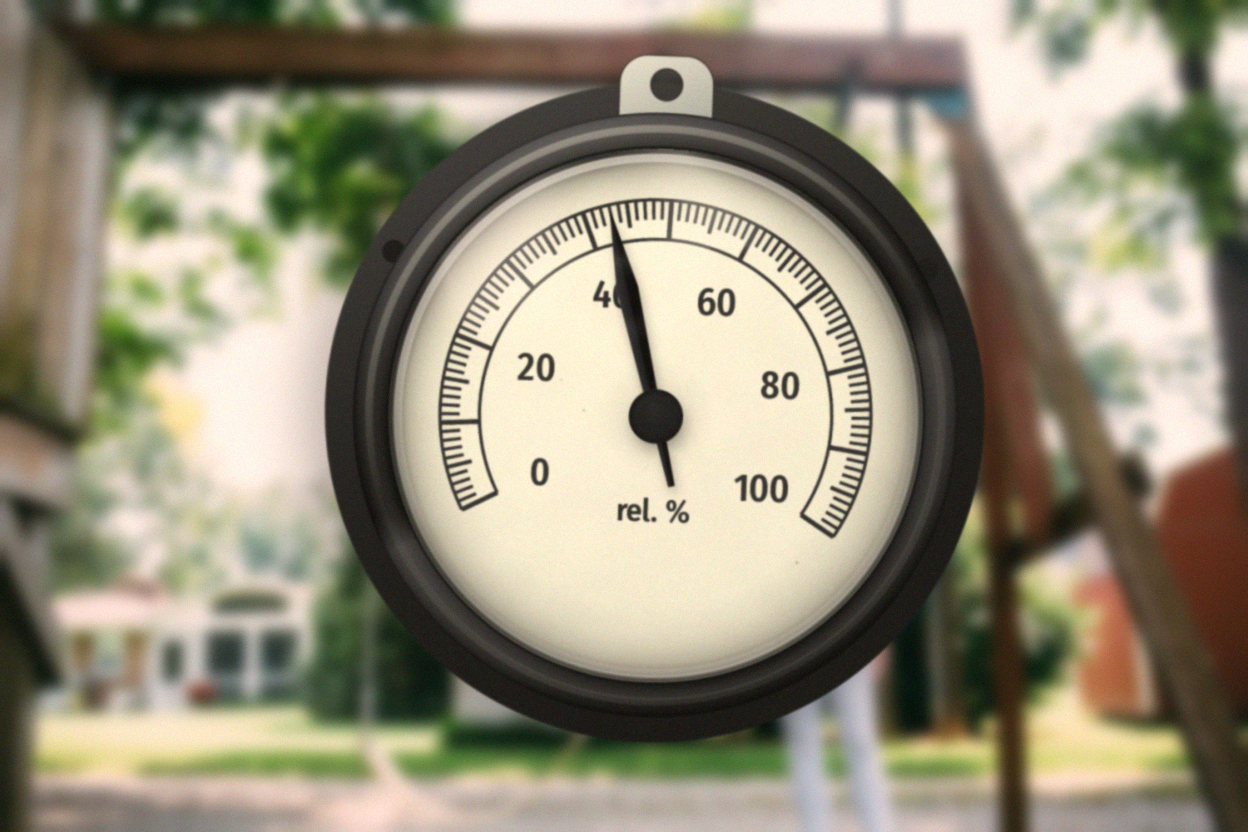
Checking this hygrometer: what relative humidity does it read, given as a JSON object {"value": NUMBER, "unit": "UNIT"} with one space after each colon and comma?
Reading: {"value": 43, "unit": "%"}
